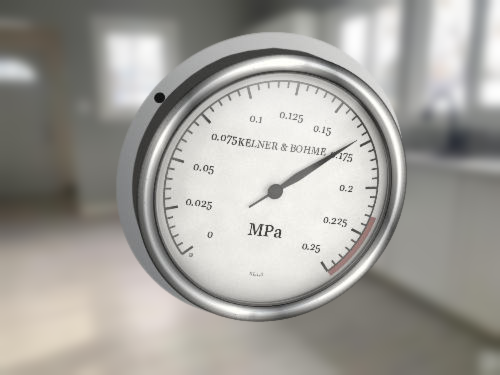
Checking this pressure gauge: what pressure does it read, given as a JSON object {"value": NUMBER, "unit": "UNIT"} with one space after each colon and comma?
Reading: {"value": 0.17, "unit": "MPa"}
